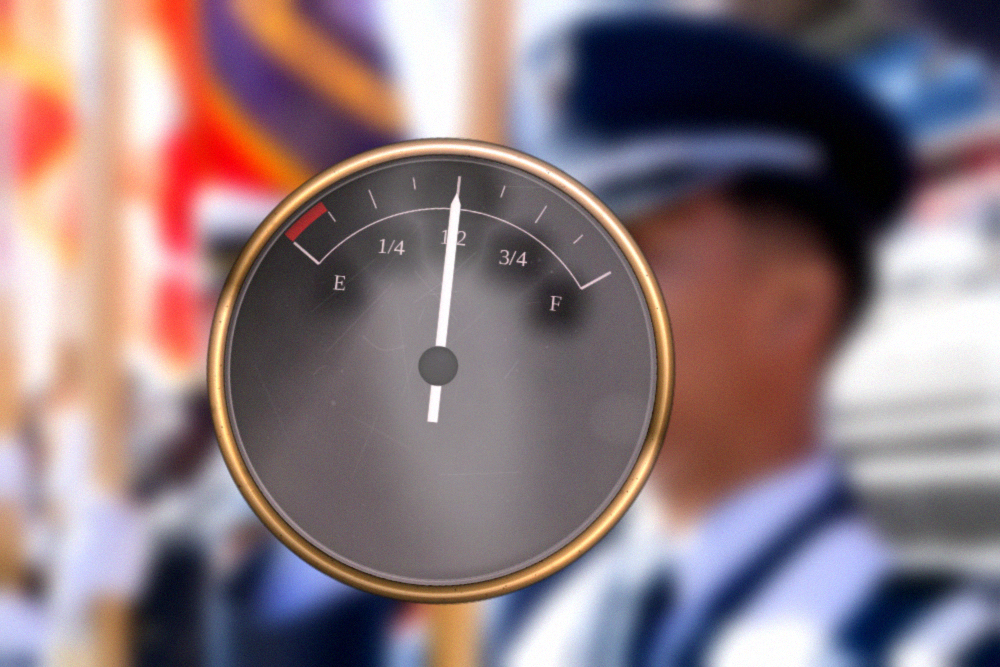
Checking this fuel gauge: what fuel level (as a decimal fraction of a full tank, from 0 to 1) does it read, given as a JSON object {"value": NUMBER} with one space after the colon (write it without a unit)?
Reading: {"value": 0.5}
